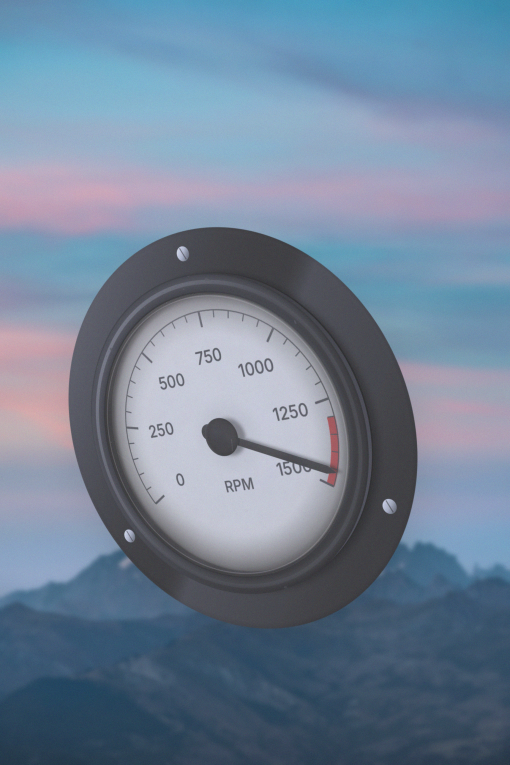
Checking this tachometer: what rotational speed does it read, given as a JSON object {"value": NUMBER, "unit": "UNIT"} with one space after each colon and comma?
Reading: {"value": 1450, "unit": "rpm"}
